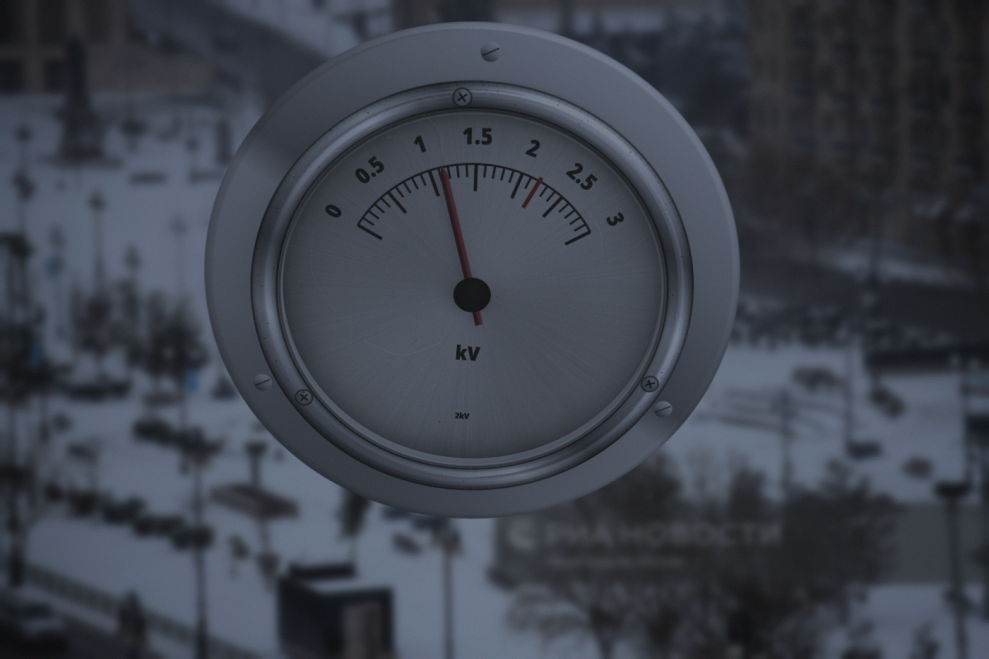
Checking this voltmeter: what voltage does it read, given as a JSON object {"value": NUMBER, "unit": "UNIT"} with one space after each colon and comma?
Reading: {"value": 1.15, "unit": "kV"}
